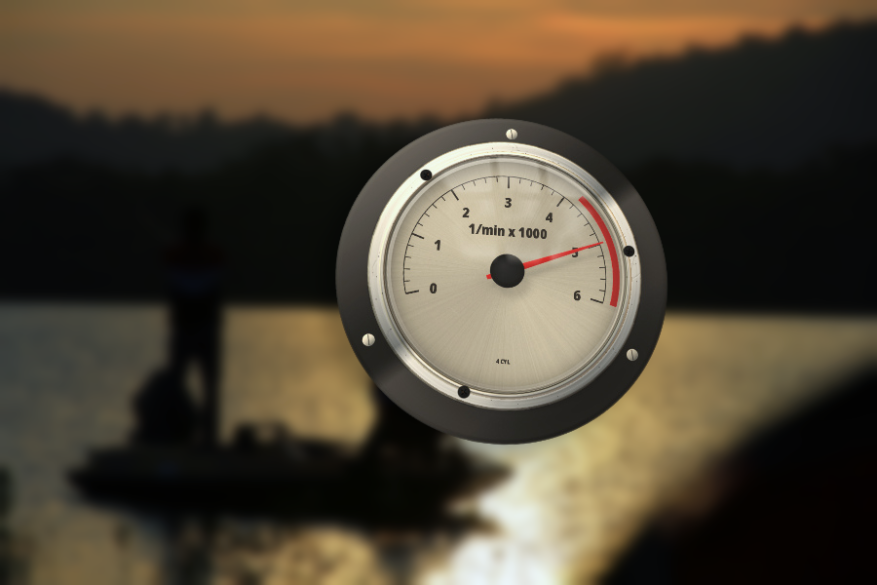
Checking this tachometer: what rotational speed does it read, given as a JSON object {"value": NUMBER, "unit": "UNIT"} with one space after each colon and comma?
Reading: {"value": 5000, "unit": "rpm"}
